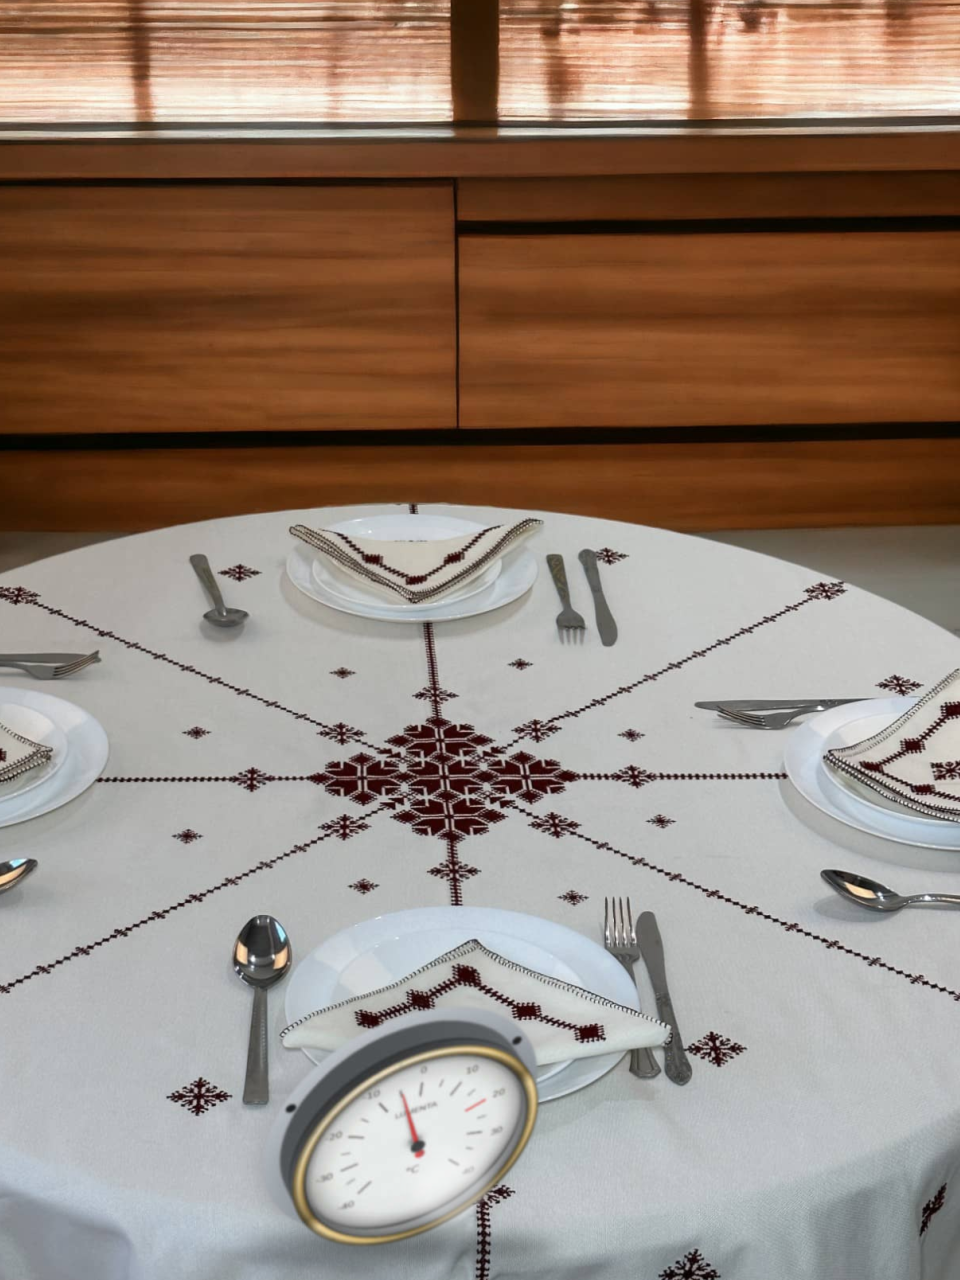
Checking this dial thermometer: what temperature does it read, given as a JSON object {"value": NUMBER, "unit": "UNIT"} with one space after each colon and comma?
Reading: {"value": -5, "unit": "°C"}
